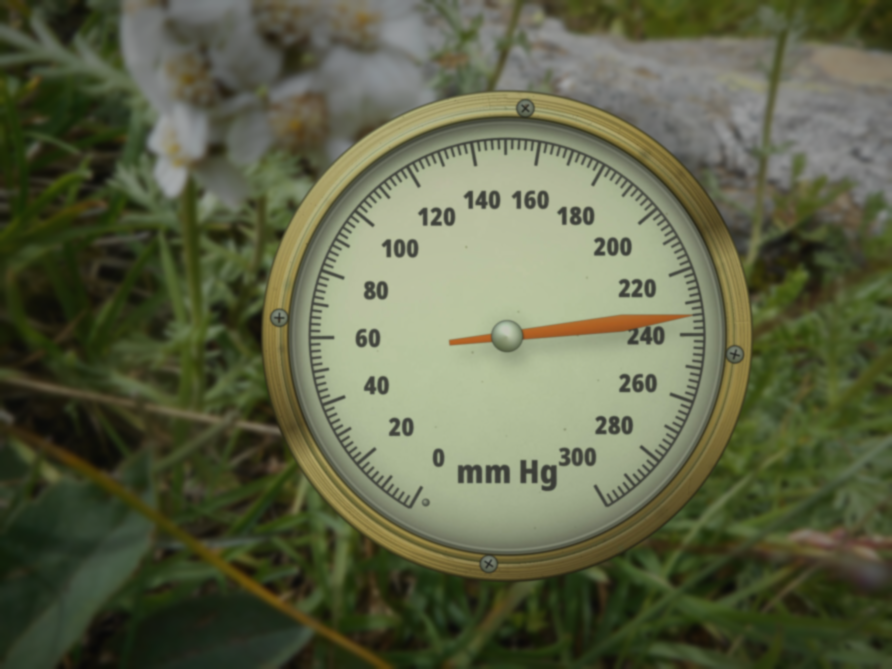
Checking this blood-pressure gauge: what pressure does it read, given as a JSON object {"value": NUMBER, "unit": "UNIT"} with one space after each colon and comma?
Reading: {"value": 234, "unit": "mmHg"}
